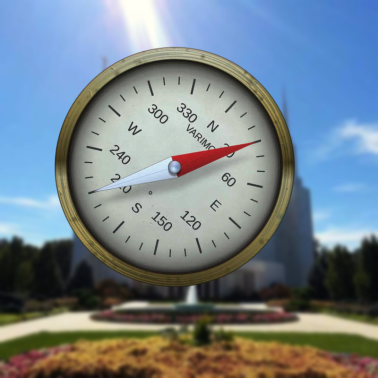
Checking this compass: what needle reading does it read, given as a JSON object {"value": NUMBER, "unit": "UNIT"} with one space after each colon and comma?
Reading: {"value": 30, "unit": "°"}
